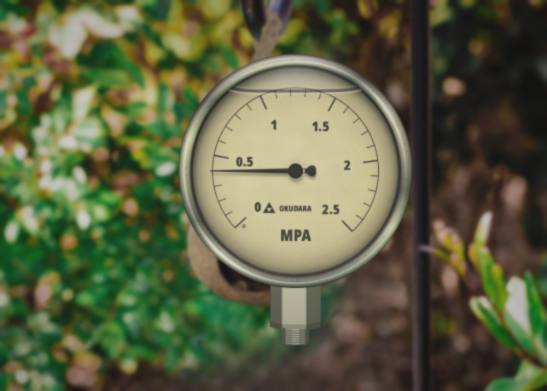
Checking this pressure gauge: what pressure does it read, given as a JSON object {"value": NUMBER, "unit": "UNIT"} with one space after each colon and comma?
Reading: {"value": 0.4, "unit": "MPa"}
